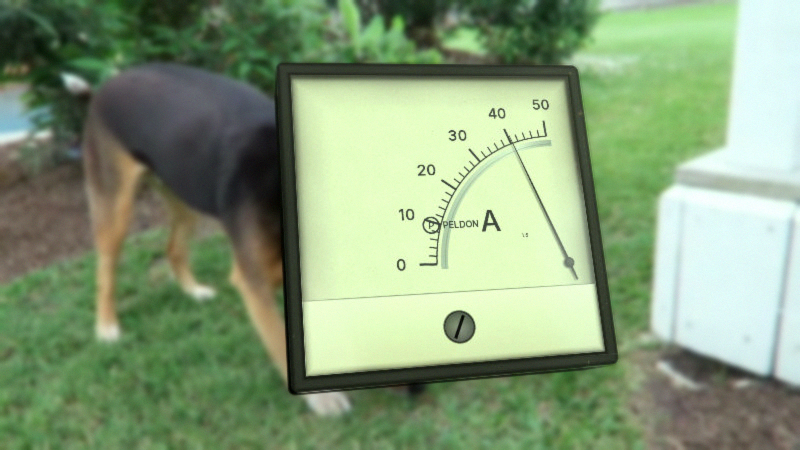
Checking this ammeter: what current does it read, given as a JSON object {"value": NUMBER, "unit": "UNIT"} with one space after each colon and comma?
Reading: {"value": 40, "unit": "A"}
